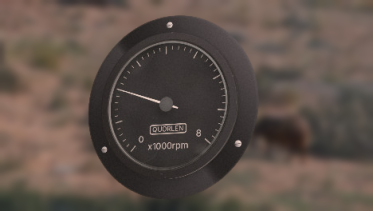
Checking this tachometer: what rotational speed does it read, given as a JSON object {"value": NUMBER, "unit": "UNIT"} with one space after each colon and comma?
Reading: {"value": 2000, "unit": "rpm"}
